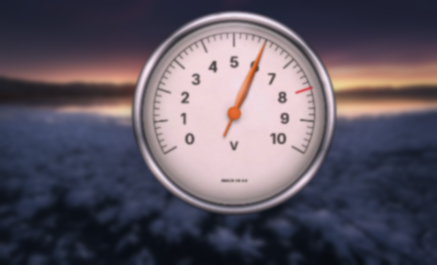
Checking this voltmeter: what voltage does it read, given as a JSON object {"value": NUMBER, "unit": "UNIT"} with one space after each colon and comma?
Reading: {"value": 6, "unit": "V"}
